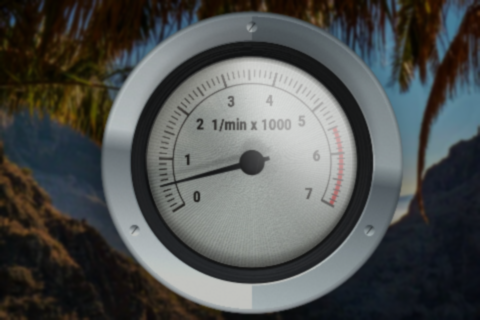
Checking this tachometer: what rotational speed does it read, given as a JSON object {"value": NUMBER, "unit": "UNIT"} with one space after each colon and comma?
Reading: {"value": 500, "unit": "rpm"}
